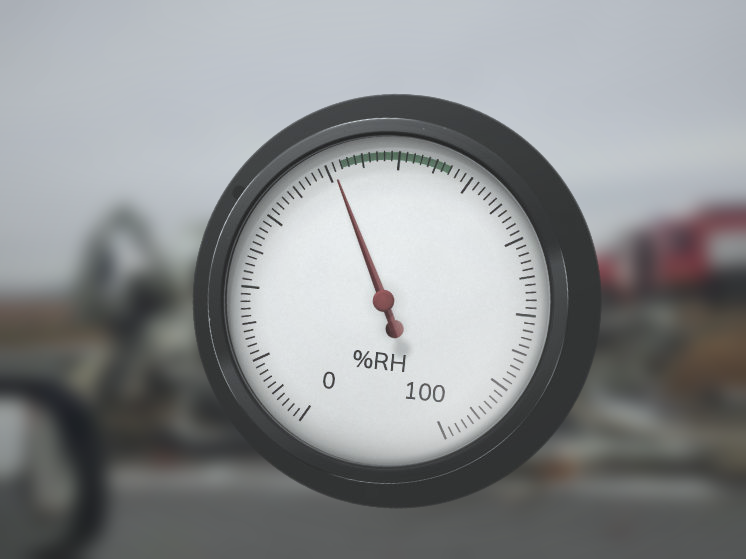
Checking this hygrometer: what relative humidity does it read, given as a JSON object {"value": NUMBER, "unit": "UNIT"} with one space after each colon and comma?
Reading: {"value": 41, "unit": "%"}
